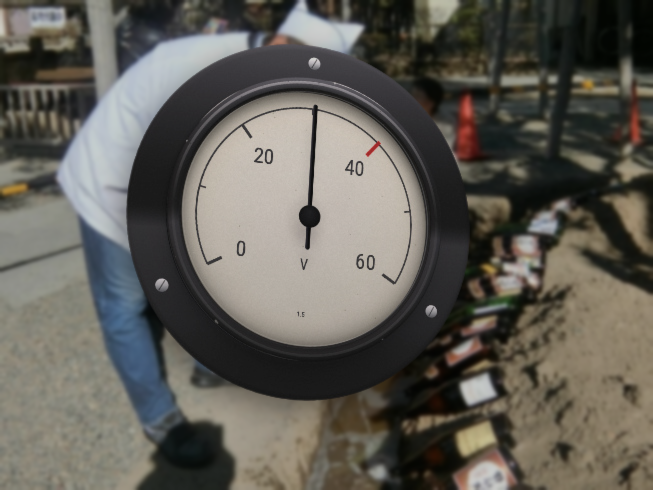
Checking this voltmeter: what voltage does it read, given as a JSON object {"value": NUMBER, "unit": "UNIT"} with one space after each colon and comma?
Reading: {"value": 30, "unit": "V"}
